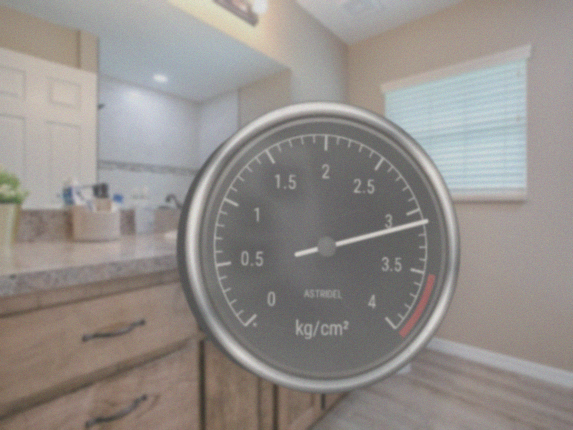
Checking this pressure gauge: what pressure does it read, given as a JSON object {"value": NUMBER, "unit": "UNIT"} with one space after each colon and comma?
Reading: {"value": 3.1, "unit": "kg/cm²"}
